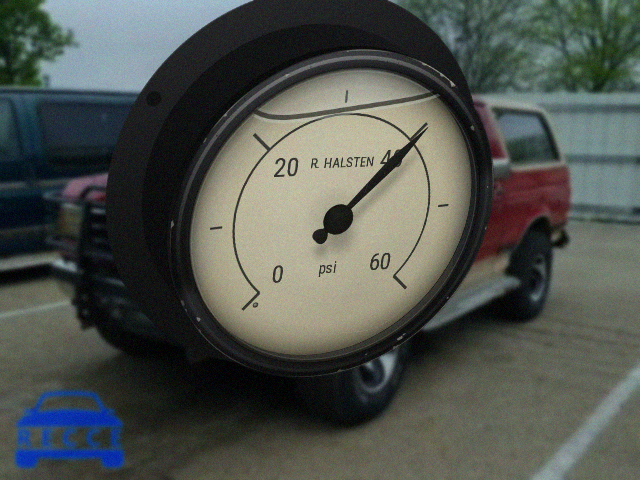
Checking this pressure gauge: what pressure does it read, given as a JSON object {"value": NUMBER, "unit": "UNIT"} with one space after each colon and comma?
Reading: {"value": 40, "unit": "psi"}
